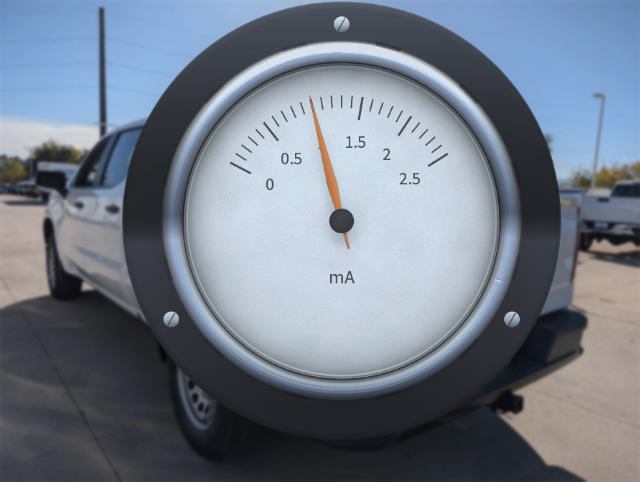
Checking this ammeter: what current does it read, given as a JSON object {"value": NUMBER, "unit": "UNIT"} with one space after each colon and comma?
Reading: {"value": 1, "unit": "mA"}
